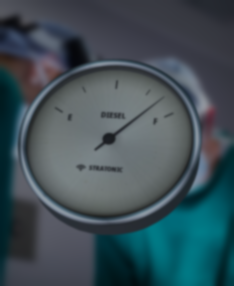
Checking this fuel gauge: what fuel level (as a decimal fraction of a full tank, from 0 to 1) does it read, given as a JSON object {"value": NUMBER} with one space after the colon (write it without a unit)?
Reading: {"value": 0.875}
